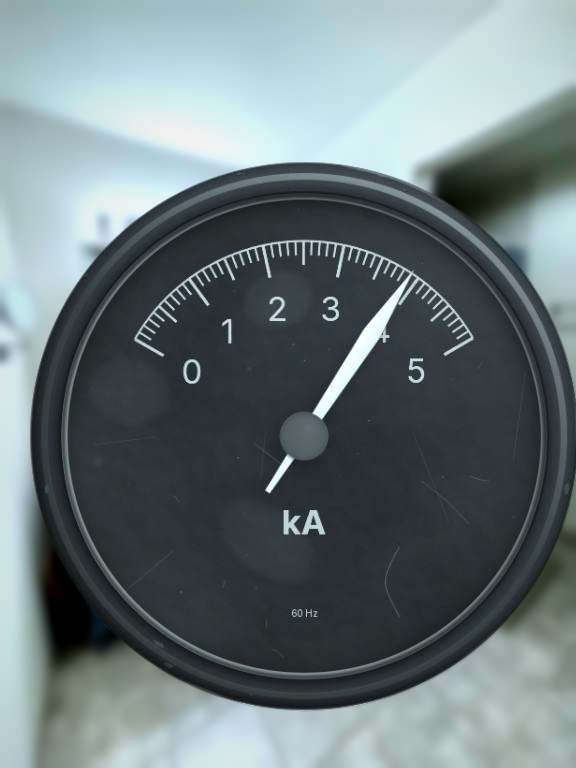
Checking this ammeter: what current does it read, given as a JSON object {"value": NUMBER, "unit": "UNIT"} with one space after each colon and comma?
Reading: {"value": 3.9, "unit": "kA"}
